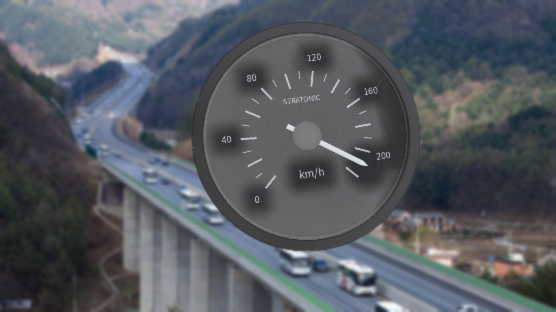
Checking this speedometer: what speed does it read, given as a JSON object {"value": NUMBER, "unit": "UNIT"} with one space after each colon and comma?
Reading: {"value": 210, "unit": "km/h"}
